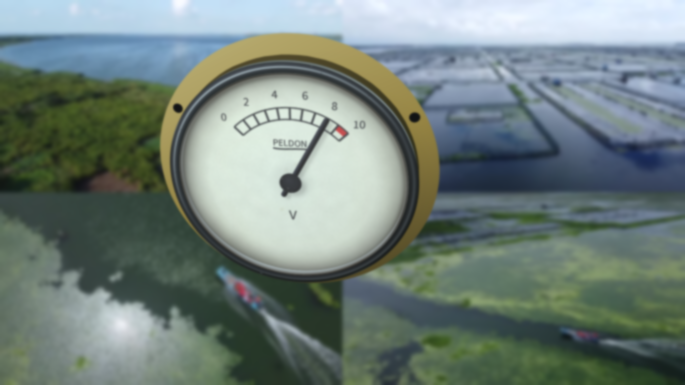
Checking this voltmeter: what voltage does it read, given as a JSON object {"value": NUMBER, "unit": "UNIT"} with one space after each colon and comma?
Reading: {"value": 8, "unit": "V"}
